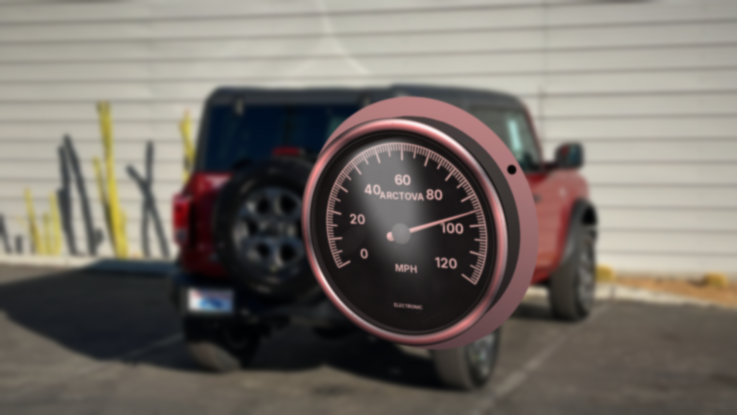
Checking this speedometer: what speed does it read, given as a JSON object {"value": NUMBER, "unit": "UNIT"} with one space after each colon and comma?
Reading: {"value": 95, "unit": "mph"}
